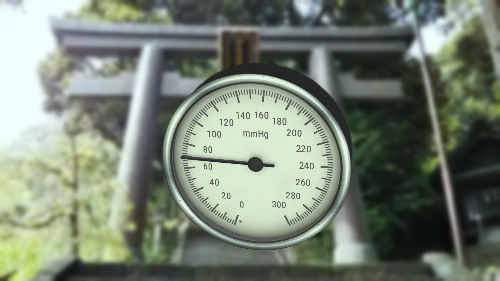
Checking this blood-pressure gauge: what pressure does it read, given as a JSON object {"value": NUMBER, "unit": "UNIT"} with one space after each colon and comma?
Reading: {"value": 70, "unit": "mmHg"}
